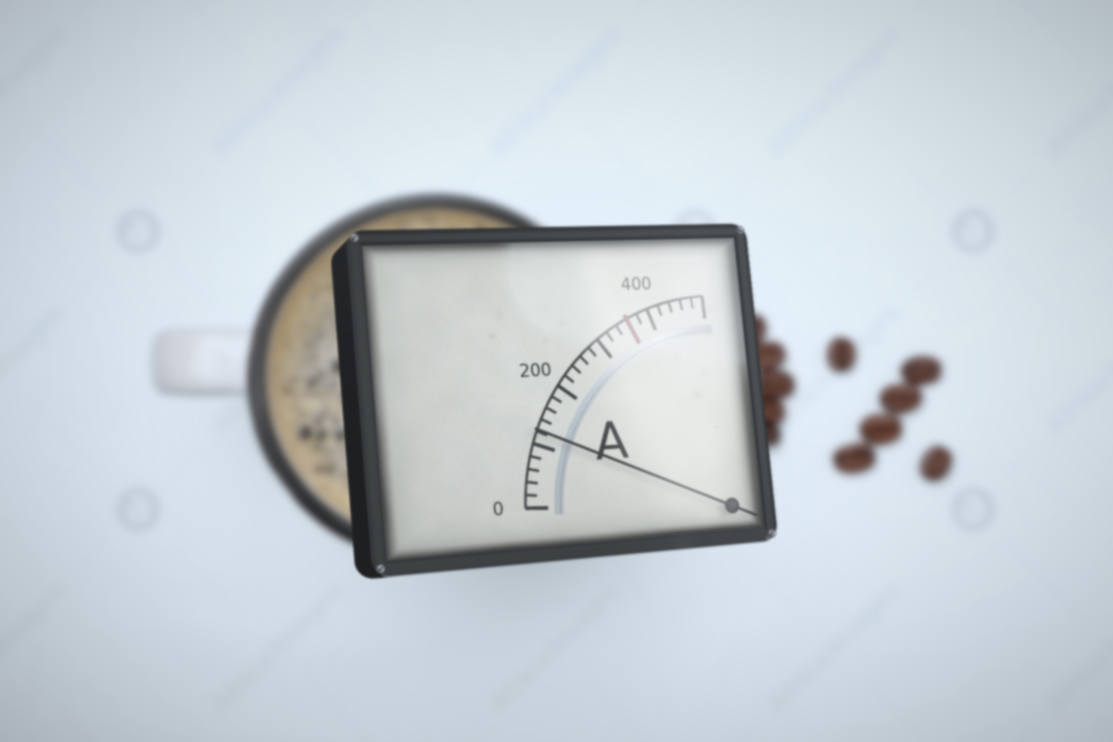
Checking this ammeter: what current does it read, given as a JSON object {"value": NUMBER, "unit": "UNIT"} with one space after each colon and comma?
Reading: {"value": 120, "unit": "A"}
